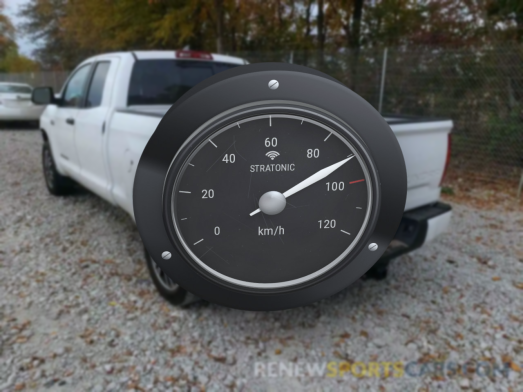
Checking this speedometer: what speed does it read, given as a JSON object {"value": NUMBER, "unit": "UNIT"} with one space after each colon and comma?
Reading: {"value": 90, "unit": "km/h"}
